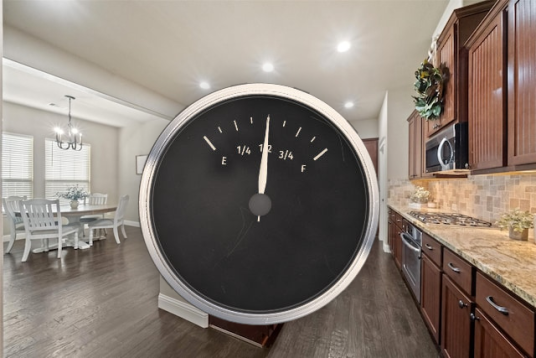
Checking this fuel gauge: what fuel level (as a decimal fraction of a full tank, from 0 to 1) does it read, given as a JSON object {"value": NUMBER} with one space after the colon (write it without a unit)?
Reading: {"value": 0.5}
